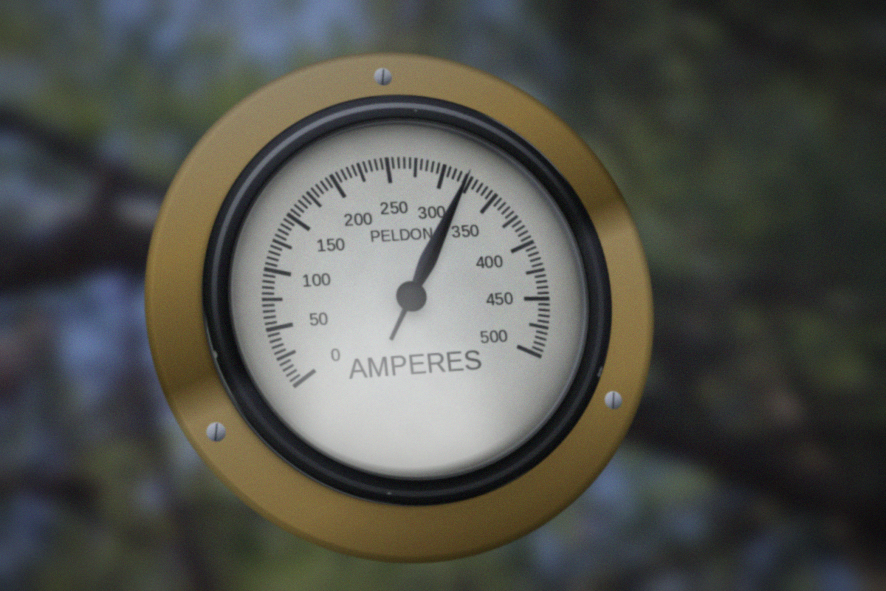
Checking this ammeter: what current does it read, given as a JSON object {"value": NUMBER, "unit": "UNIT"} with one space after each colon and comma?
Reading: {"value": 320, "unit": "A"}
